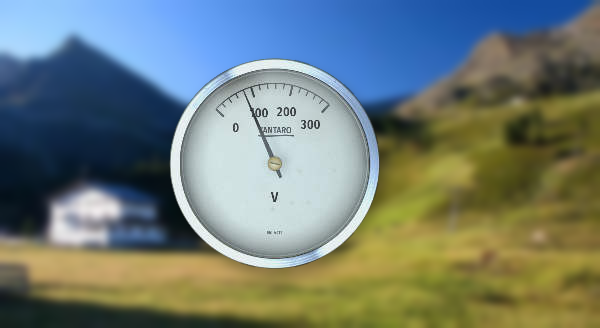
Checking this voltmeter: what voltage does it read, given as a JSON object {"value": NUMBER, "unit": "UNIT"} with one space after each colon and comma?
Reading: {"value": 80, "unit": "V"}
